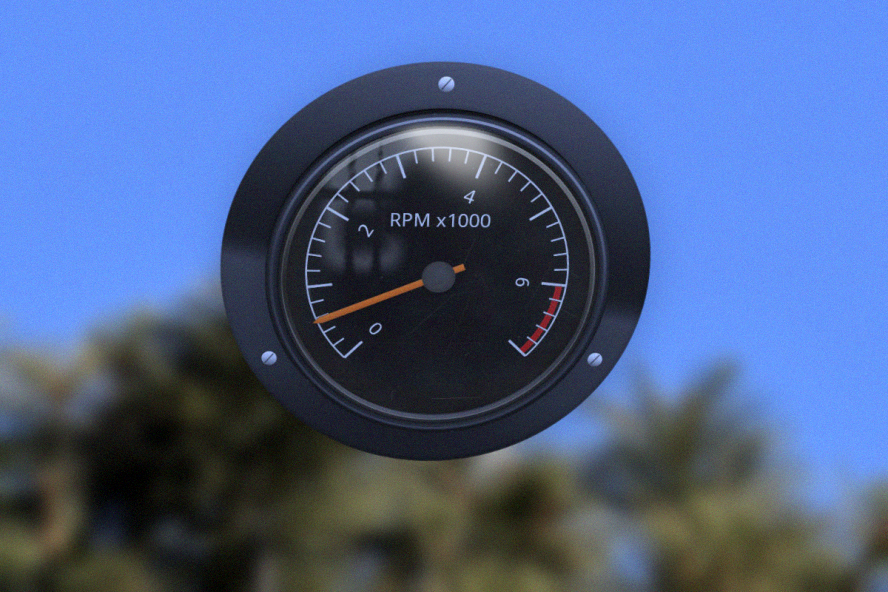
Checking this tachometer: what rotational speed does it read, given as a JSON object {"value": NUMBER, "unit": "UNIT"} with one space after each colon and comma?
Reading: {"value": 600, "unit": "rpm"}
